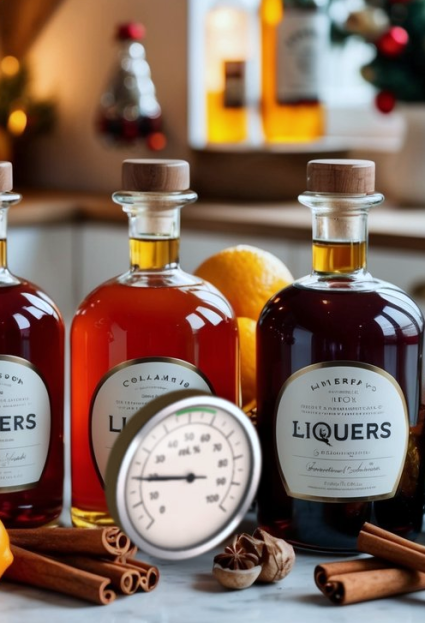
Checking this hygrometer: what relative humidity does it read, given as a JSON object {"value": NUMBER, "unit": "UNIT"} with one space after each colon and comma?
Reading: {"value": 20, "unit": "%"}
